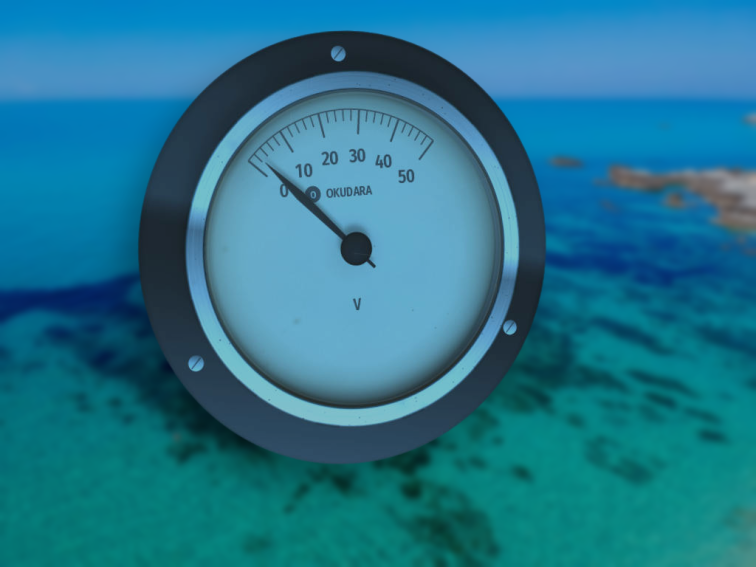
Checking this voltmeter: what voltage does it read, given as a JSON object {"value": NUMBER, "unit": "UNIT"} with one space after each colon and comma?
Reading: {"value": 2, "unit": "V"}
